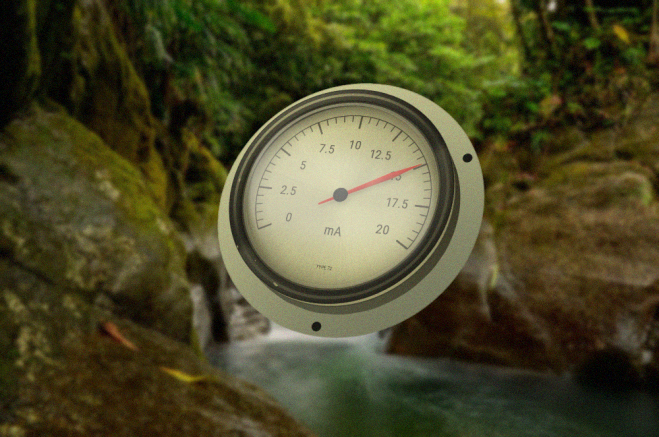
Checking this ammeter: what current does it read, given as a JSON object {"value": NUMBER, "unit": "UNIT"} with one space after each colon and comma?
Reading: {"value": 15, "unit": "mA"}
